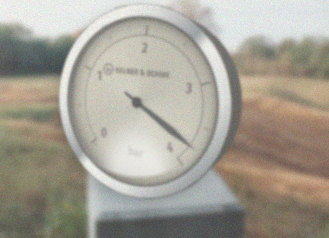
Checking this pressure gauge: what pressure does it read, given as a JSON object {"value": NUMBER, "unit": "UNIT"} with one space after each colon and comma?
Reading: {"value": 3.75, "unit": "bar"}
